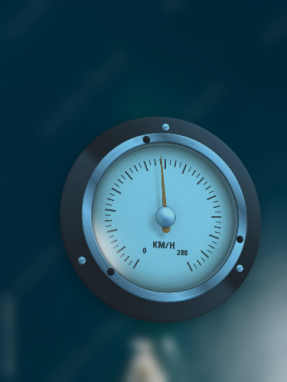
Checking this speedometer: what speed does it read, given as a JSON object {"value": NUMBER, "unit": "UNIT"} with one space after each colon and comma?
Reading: {"value": 135, "unit": "km/h"}
